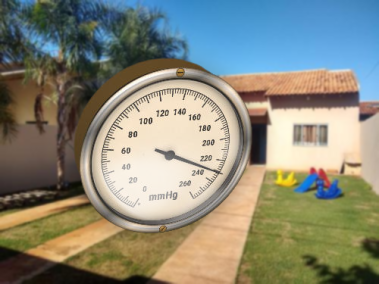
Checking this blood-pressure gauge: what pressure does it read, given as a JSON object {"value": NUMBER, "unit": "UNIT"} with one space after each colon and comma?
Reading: {"value": 230, "unit": "mmHg"}
